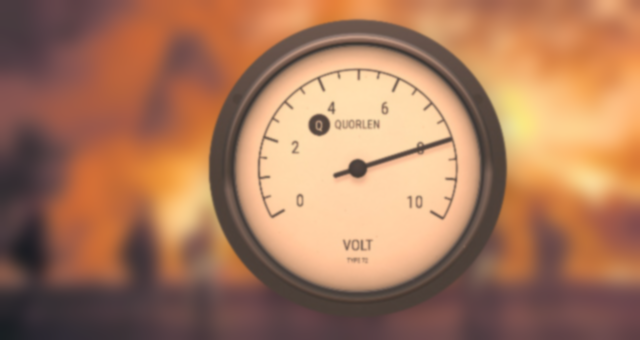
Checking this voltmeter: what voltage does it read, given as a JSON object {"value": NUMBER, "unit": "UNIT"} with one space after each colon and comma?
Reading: {"value": 8, "unit": "V"}
